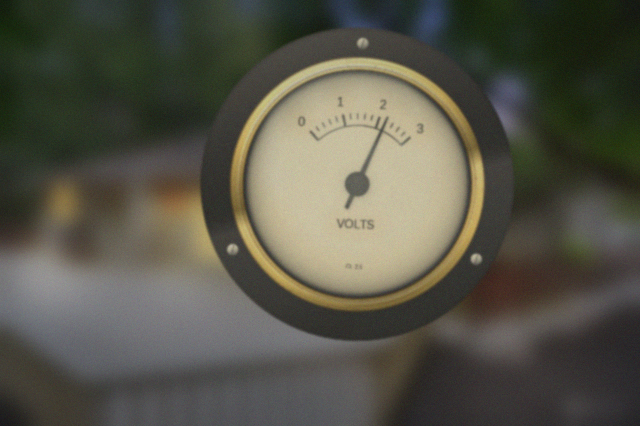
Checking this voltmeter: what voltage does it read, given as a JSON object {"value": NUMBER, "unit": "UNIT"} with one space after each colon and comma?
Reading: {"value": 2.2, "unit": "V"}
